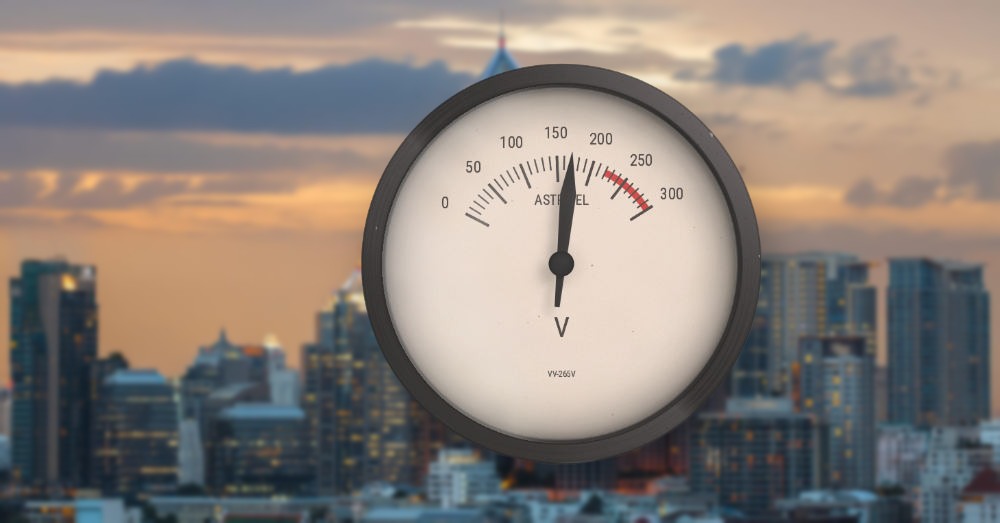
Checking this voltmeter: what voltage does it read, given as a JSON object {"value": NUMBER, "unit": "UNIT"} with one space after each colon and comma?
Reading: {"value": 170, "unit": "V"}
